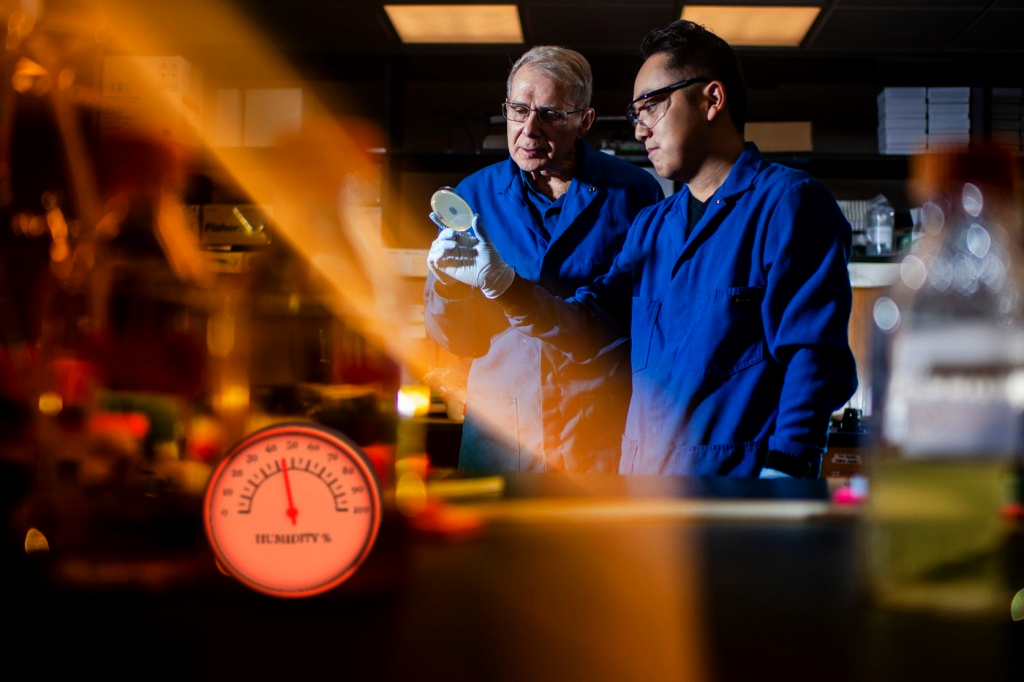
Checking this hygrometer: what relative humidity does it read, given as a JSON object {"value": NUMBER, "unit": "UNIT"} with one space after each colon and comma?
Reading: {"value": 45, "unit": "%"}
